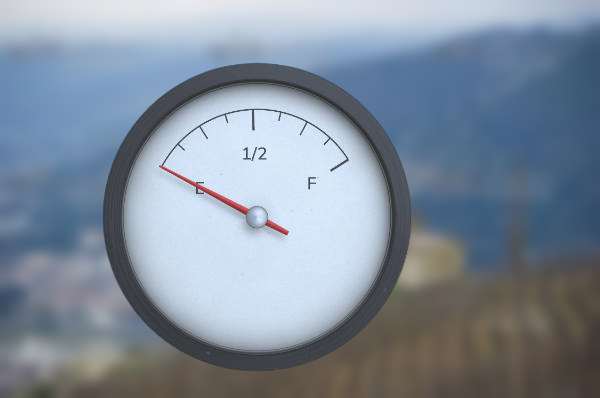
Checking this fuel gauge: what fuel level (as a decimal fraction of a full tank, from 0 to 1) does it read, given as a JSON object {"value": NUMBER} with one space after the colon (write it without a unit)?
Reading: {"value": 0}
